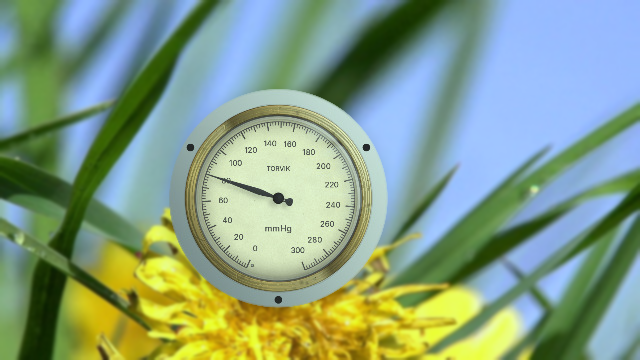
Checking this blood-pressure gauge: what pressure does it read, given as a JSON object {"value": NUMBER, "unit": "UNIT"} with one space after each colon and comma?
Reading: {"value": 80, "unit": "mmHg"}
